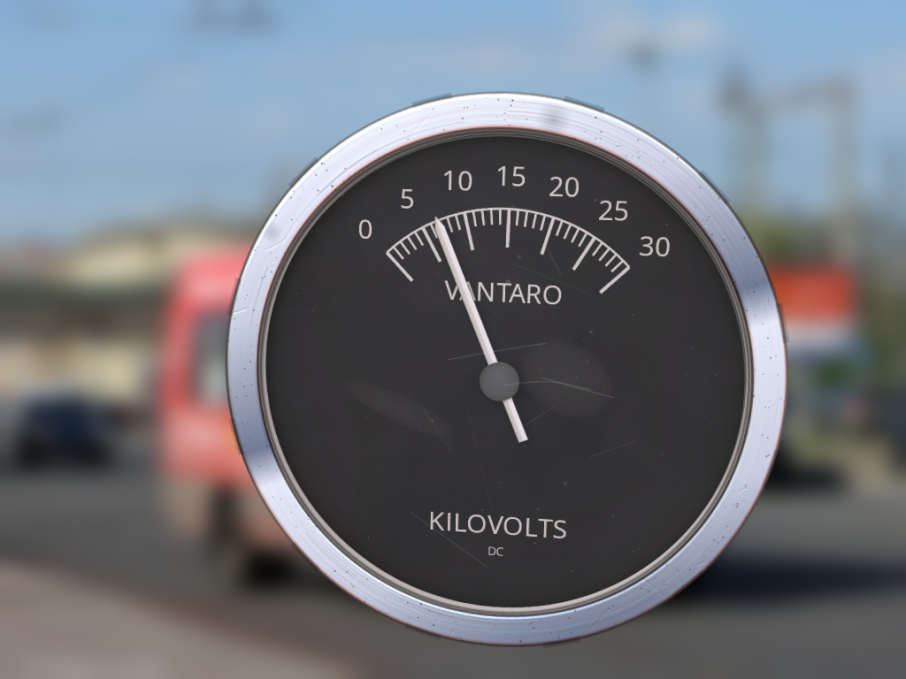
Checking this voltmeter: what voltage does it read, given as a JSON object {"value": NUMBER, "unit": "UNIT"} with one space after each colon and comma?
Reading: {"value": 7, "unit": "kV"}
